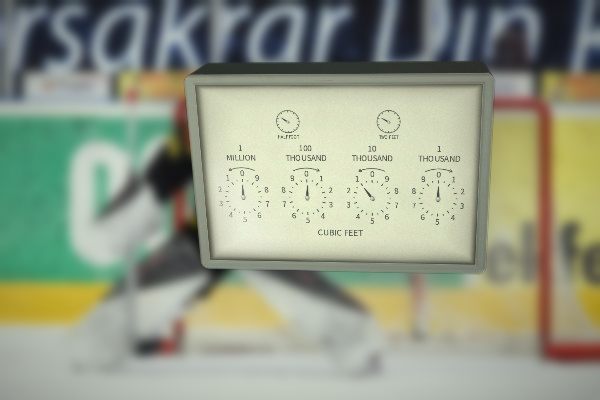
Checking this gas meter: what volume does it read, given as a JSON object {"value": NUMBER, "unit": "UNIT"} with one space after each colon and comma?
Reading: {"value": 1000, "unit": "ft³"}
